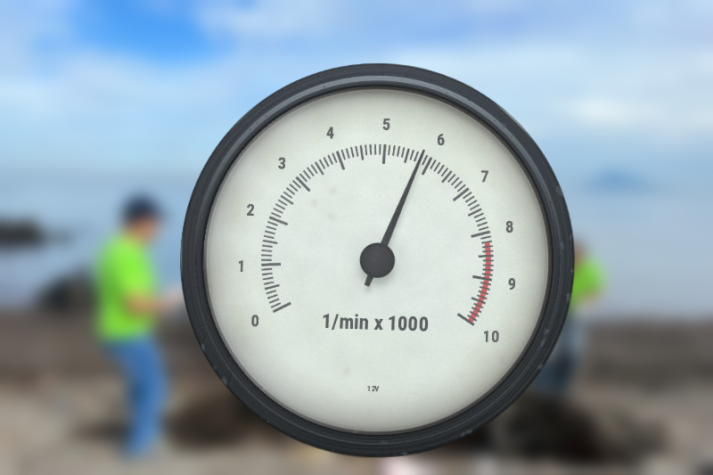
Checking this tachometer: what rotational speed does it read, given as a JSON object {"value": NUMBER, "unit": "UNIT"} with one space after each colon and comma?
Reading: {"value": 5800, "unit": "rpm"}
